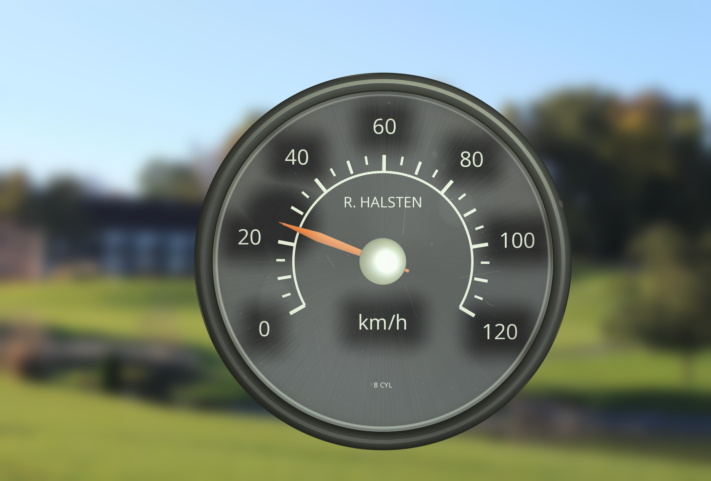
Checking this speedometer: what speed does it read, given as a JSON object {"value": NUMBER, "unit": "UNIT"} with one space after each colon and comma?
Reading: {"value": 25, "unit": "km/h"}
